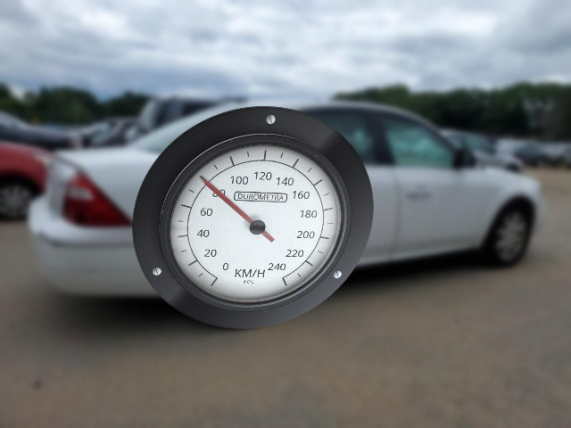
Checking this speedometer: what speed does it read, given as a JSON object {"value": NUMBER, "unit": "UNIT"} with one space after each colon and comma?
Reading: {"value": 80, "unit": "km/h"}
